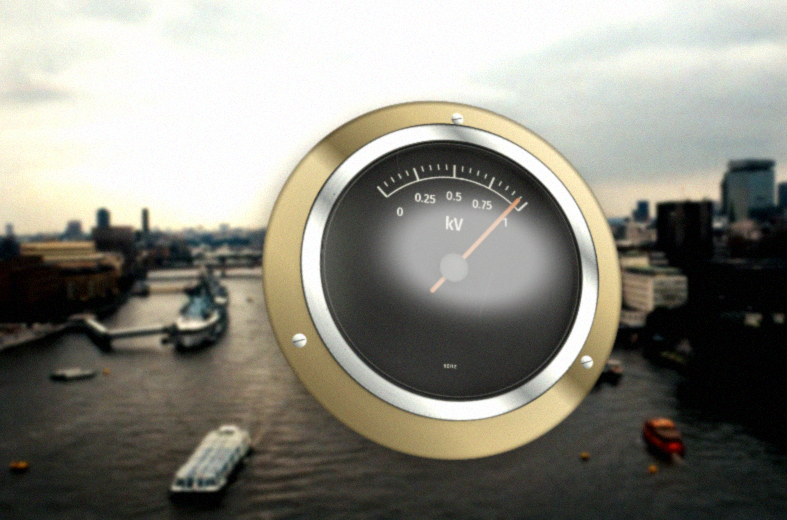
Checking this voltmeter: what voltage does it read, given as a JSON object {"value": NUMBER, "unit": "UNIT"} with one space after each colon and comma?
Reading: {"value": 0.95, "unit": "kV"}
